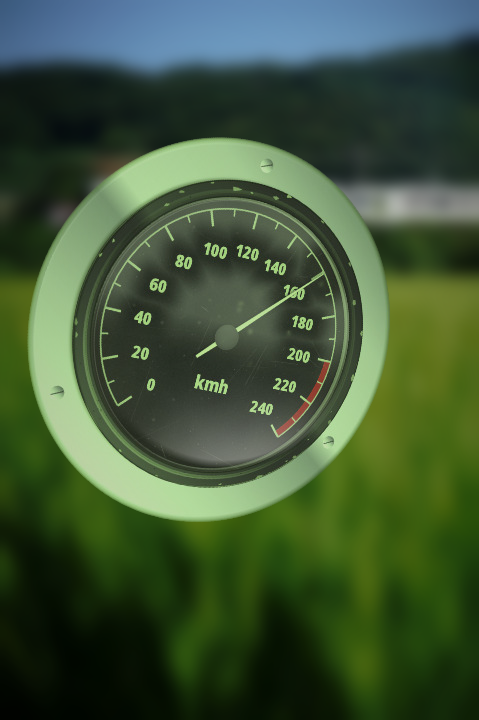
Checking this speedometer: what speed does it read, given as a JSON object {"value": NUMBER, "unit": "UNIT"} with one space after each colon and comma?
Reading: {"value": 160, "unit": "km/h"}
